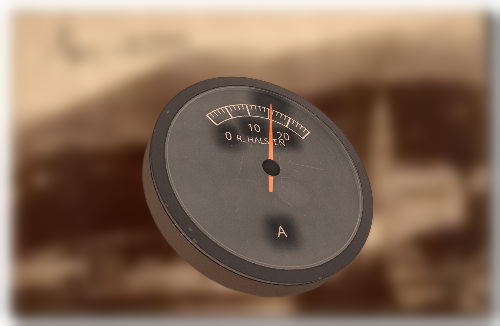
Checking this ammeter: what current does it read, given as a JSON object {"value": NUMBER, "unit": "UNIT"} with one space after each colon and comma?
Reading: {"value": 15, "unit": "A"}
